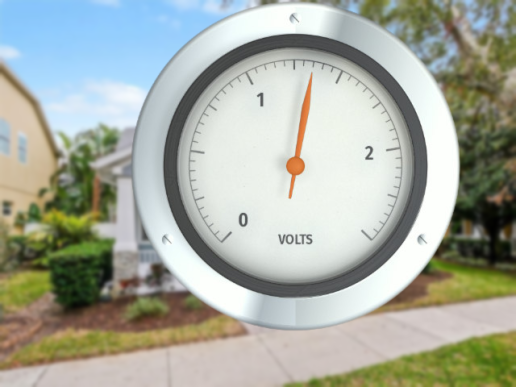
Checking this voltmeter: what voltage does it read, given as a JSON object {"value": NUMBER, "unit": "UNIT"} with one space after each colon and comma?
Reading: {"value": 1.35, "unit": "V"}
